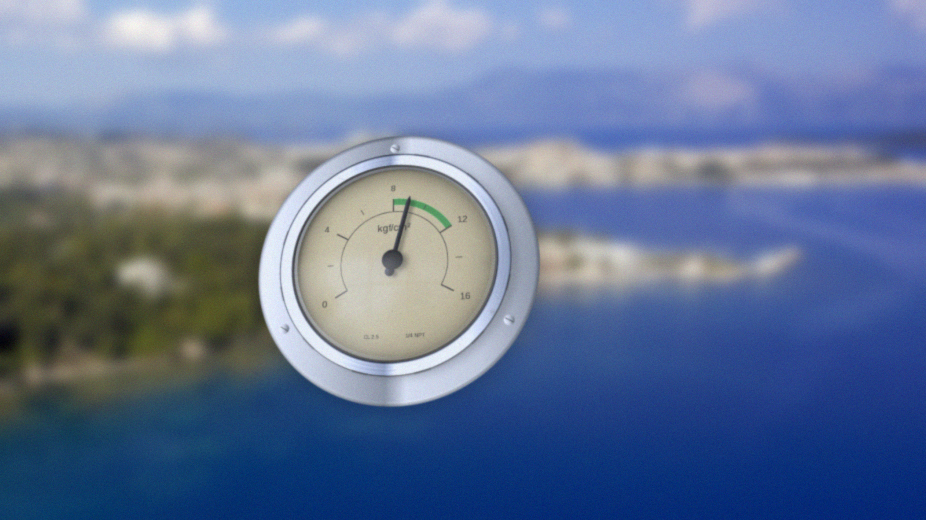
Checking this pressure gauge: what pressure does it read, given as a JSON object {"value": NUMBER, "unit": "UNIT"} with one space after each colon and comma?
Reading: {"value": 9, "unit": "kg/cm²"}
